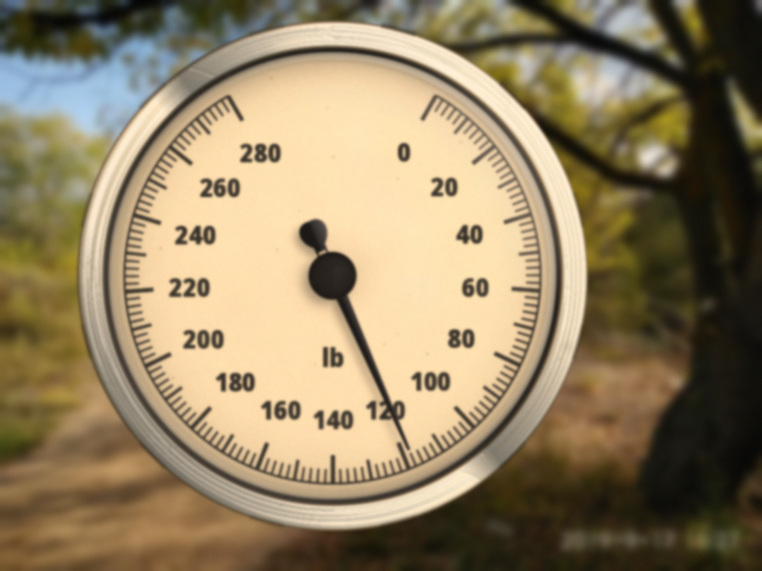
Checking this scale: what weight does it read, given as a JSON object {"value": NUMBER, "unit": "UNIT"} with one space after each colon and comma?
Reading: {"value": 118, "unit": "lb"}
